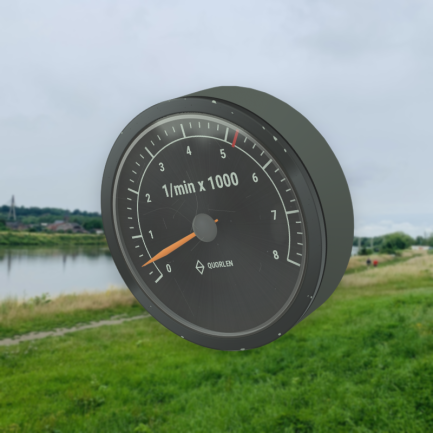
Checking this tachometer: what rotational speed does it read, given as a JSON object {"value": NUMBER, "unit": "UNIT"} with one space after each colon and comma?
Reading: {"value": 400, "unit": "rpm"}
